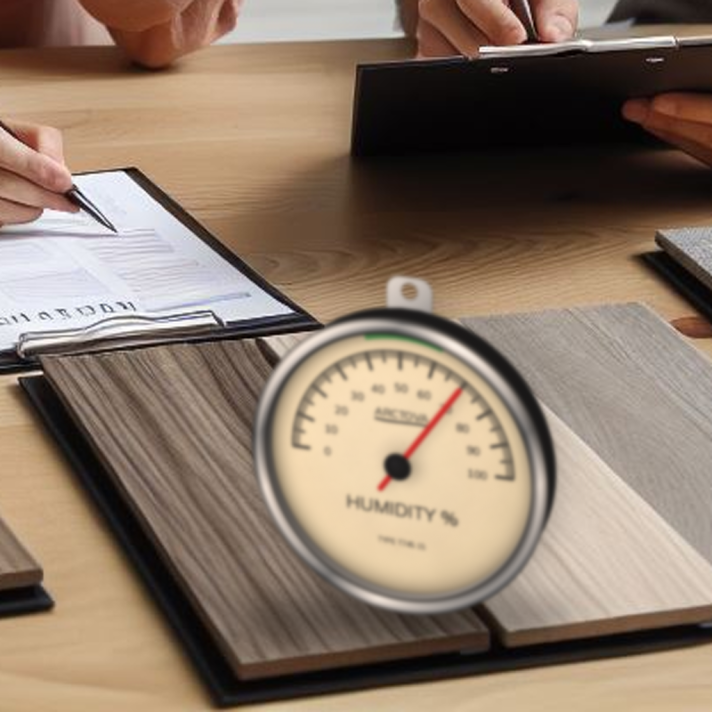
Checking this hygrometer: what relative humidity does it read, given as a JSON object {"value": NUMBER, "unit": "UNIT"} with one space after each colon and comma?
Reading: {"value": 70, "unit": "%"}
